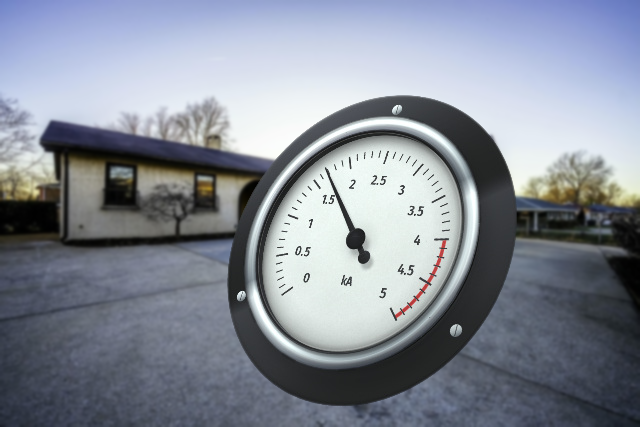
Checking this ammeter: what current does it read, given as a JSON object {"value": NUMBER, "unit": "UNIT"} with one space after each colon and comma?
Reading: {"value": 1.7, "unit": "kA"}
